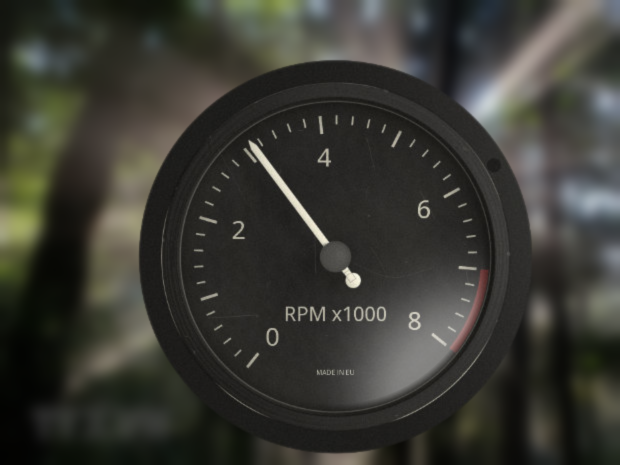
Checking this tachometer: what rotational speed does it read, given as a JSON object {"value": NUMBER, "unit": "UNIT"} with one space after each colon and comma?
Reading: {"value": 3100, "unit": "rpm"}
